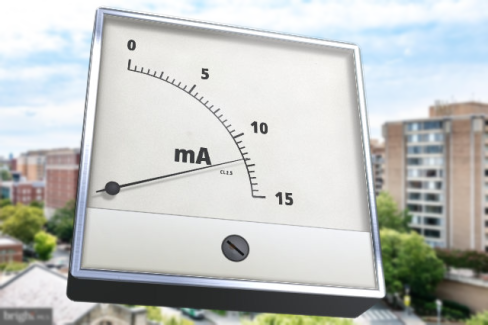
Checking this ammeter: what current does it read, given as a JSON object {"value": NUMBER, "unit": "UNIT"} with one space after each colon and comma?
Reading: {"value": 12, "unit": "mA"}
